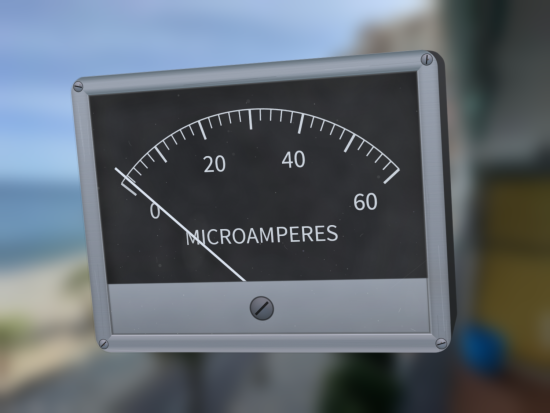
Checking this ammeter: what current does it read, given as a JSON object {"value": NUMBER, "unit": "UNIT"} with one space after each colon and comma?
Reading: {"value": 2, "unit": "µA"}
